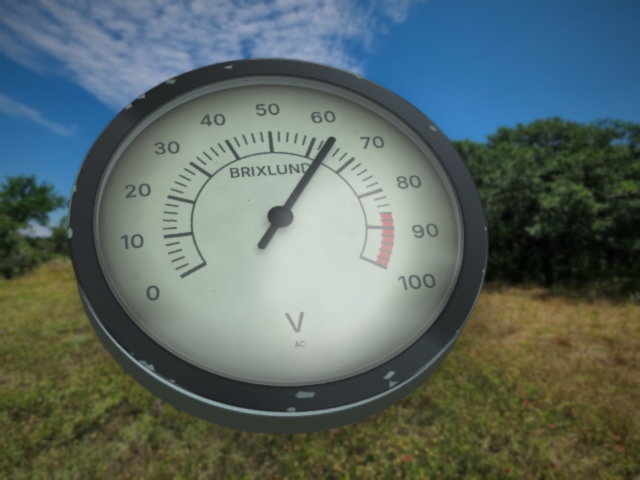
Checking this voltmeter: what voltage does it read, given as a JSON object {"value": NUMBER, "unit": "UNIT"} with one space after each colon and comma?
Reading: {"value": 64, "unit": "V"}
